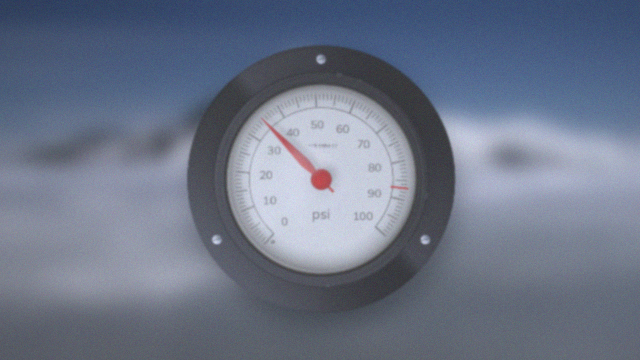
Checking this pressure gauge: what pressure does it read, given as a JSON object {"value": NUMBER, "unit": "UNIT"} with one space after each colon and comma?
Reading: {"value": 35, "unit": "psi"}
